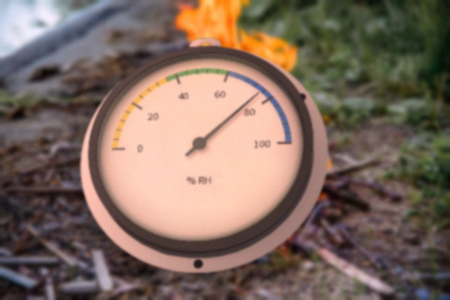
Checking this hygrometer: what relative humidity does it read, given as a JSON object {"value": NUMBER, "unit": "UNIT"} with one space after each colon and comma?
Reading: {"value": 76, "unit": "%"}
